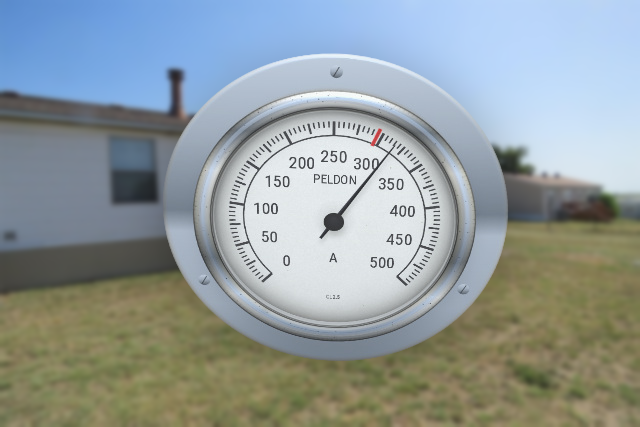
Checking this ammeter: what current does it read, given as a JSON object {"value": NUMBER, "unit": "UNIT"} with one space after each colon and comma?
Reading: {"value": 315, "unit": "A"}
